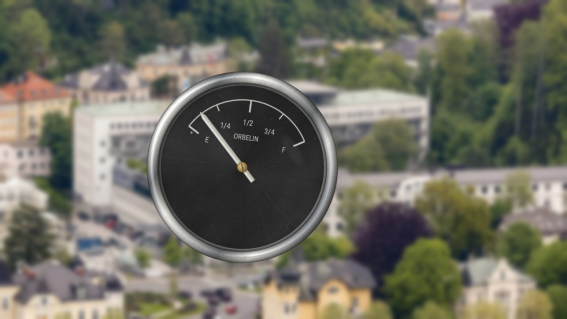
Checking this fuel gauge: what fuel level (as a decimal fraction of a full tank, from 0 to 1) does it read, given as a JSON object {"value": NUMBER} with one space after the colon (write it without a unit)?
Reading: {"value": 0.125}
